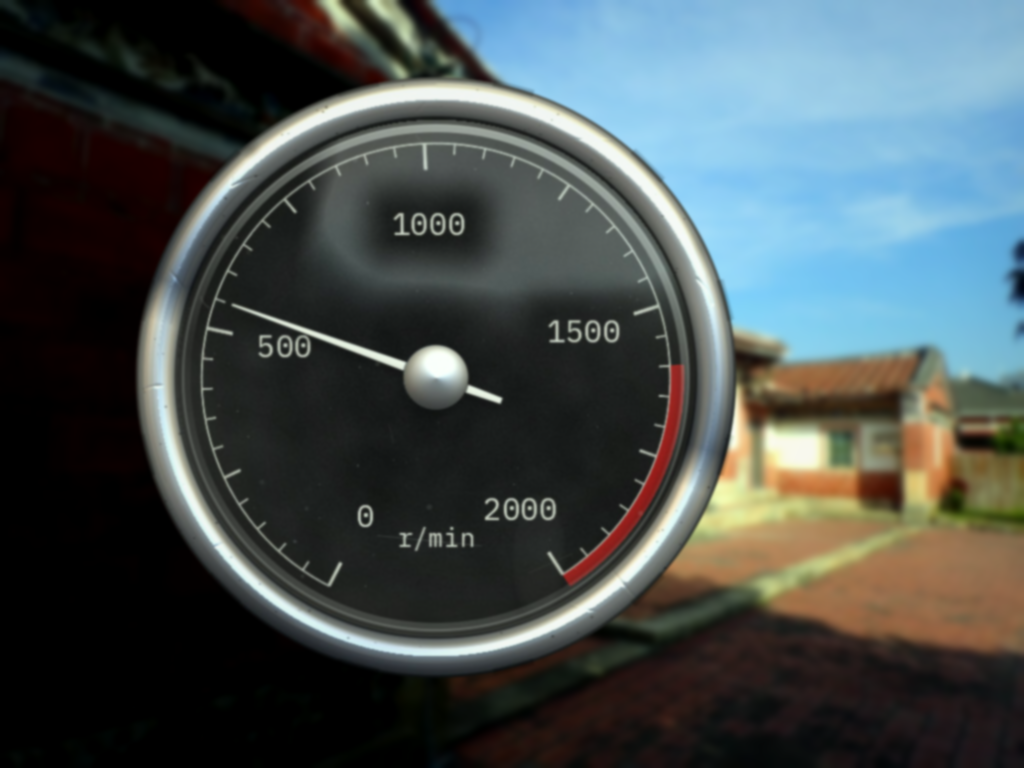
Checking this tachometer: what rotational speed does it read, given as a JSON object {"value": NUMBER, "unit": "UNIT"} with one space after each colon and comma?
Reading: {"value": 550, "unit": "rpm"}
